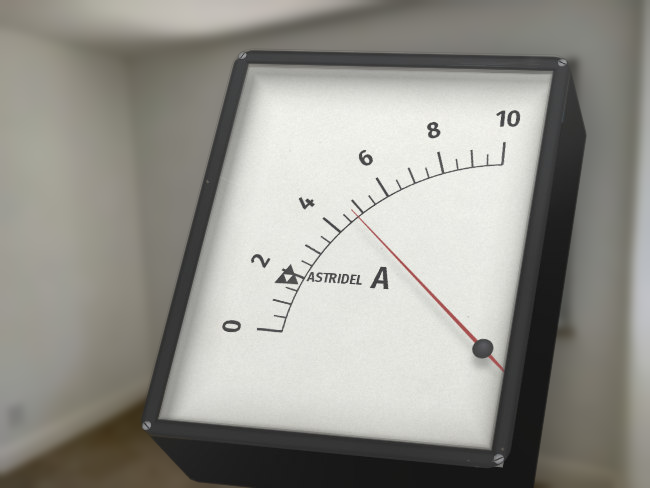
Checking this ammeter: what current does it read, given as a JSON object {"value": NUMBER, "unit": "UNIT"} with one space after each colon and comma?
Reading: {"value": 4.75, "unit": "A"}
